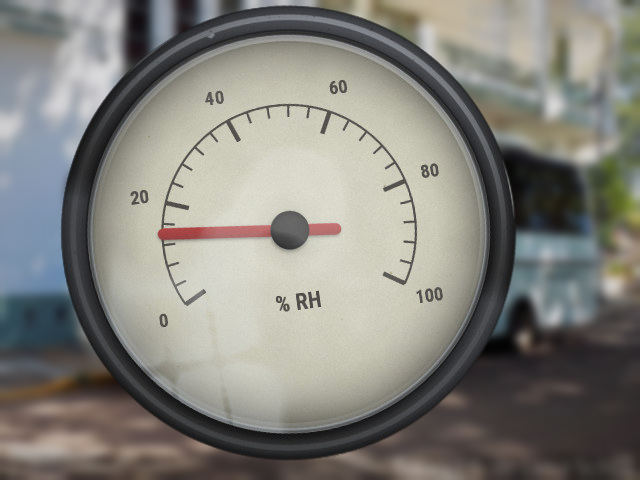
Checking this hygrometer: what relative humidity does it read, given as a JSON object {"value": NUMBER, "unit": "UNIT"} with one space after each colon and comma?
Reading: {"value": 14, "unit": "%"}
